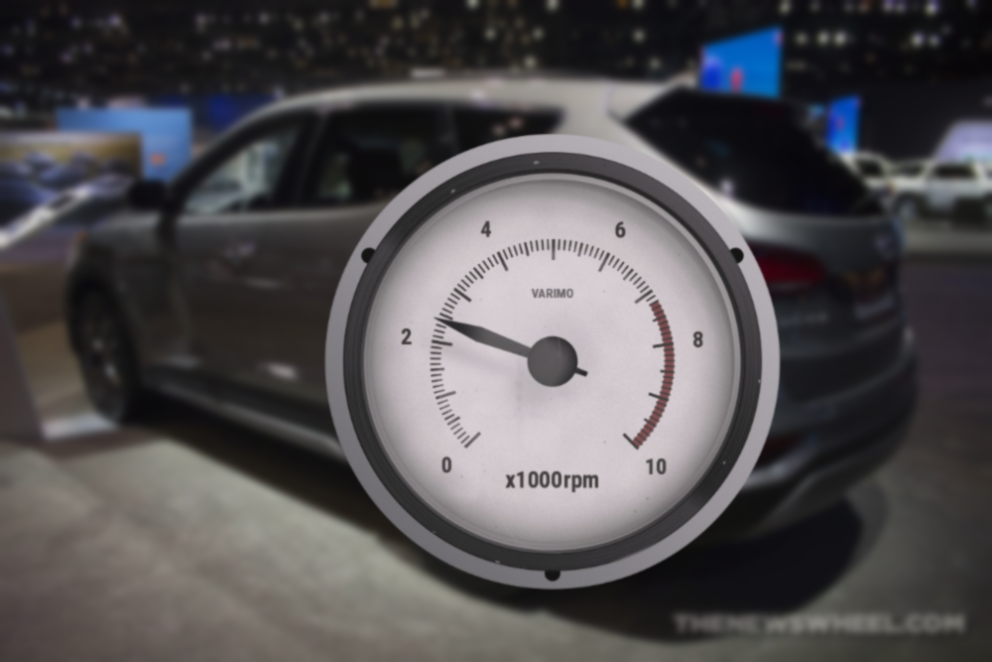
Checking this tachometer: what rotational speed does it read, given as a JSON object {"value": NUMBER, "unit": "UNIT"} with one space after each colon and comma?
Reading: {"value": 2400, "unit": "rpm"}
